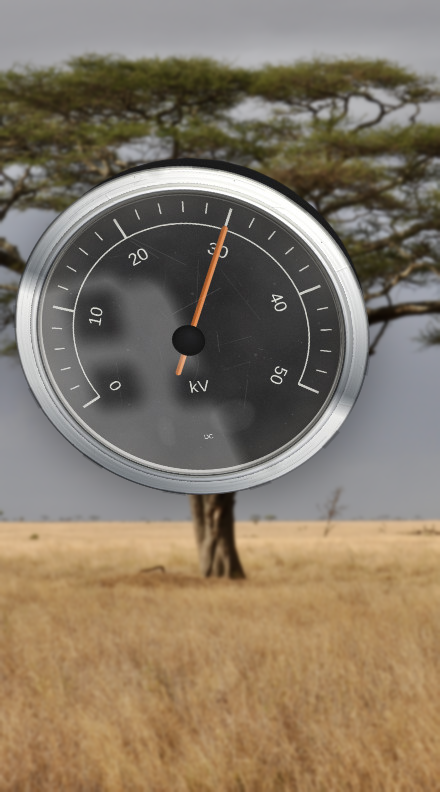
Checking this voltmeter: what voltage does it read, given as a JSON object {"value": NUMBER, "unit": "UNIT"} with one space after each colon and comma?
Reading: {"value": 30, "unit": "kV"}
